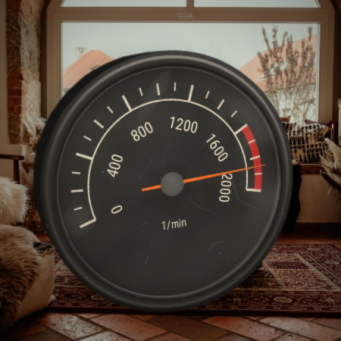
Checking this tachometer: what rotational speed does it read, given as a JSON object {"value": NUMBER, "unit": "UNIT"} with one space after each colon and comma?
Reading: {"value": 1850, "unit": "rpm"}
